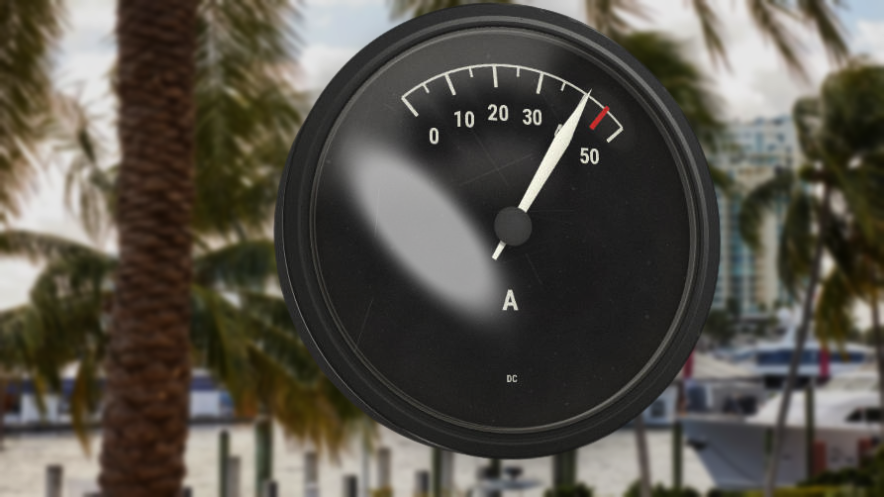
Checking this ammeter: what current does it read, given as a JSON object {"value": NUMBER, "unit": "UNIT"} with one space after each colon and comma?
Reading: {"value": 40, "unit": "A"}
